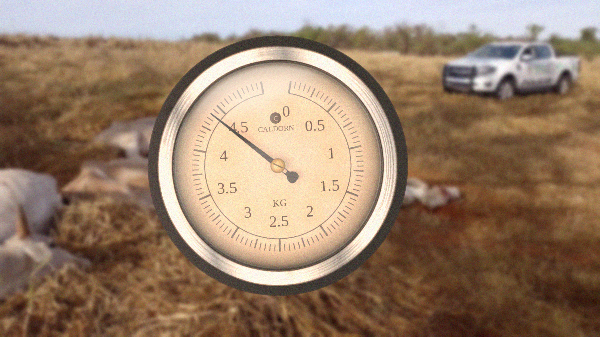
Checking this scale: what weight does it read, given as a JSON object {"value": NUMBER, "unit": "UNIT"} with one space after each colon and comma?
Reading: {"value": 4.4, "unit": "kg"}
